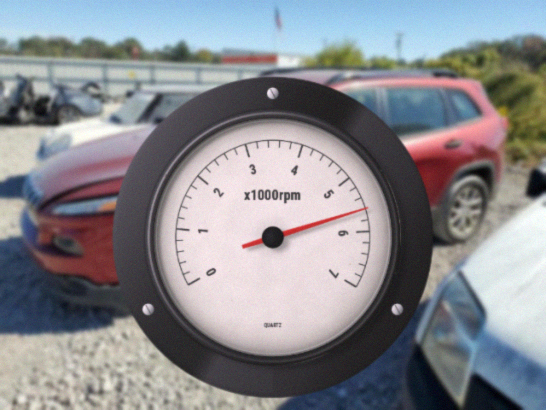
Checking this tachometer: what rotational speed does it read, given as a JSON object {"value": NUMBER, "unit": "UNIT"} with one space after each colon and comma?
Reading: {"value": 5600, "unit": "rpm"}
